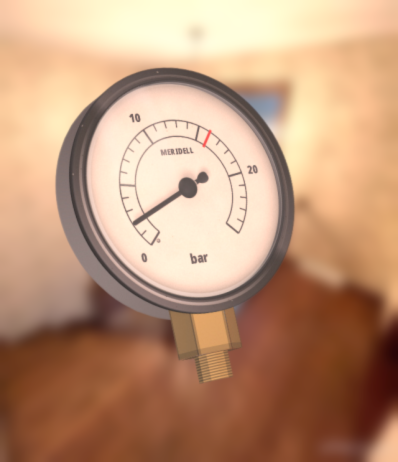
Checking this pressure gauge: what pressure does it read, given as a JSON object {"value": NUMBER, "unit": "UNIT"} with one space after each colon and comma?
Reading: {"value": 2, "unit": "bar"}
